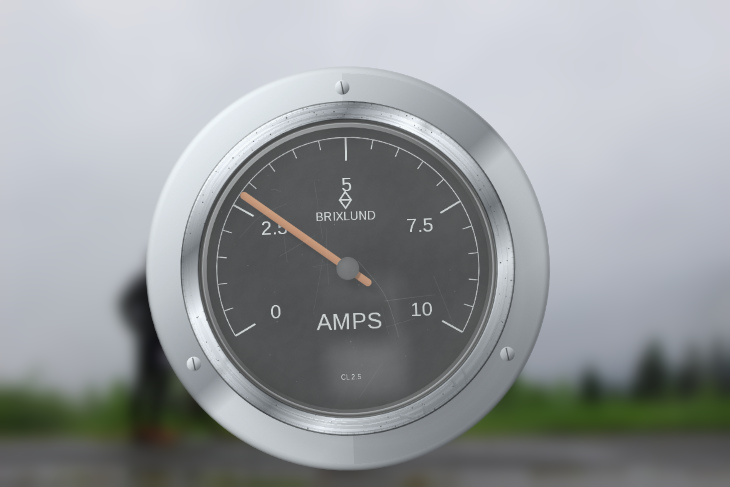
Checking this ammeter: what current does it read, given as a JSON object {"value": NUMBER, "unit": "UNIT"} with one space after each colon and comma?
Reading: {"value": 2.75, "unit": "A"}
